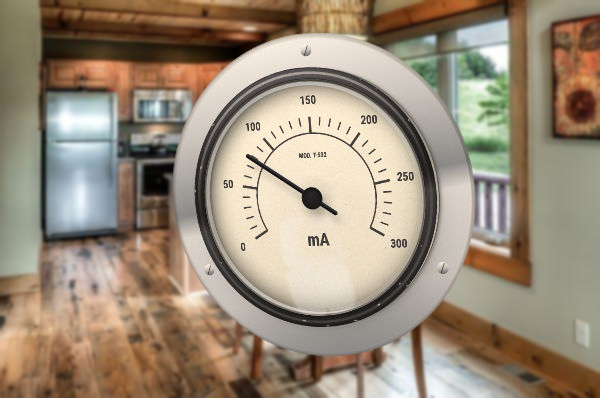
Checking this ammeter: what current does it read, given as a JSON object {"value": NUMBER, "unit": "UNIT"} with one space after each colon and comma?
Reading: {"value": 80, "unit": "mA"}
